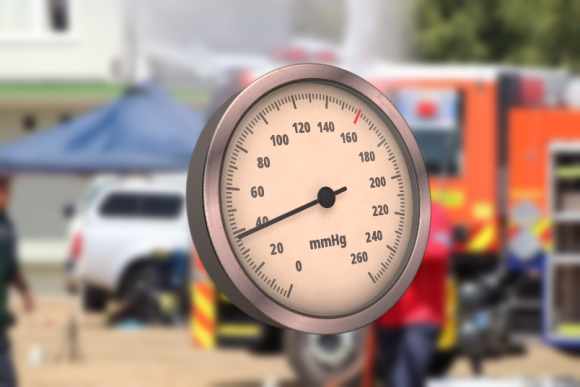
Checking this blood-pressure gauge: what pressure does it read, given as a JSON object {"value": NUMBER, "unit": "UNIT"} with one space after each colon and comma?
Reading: {"value": 38, "unit": "mmHg"}
